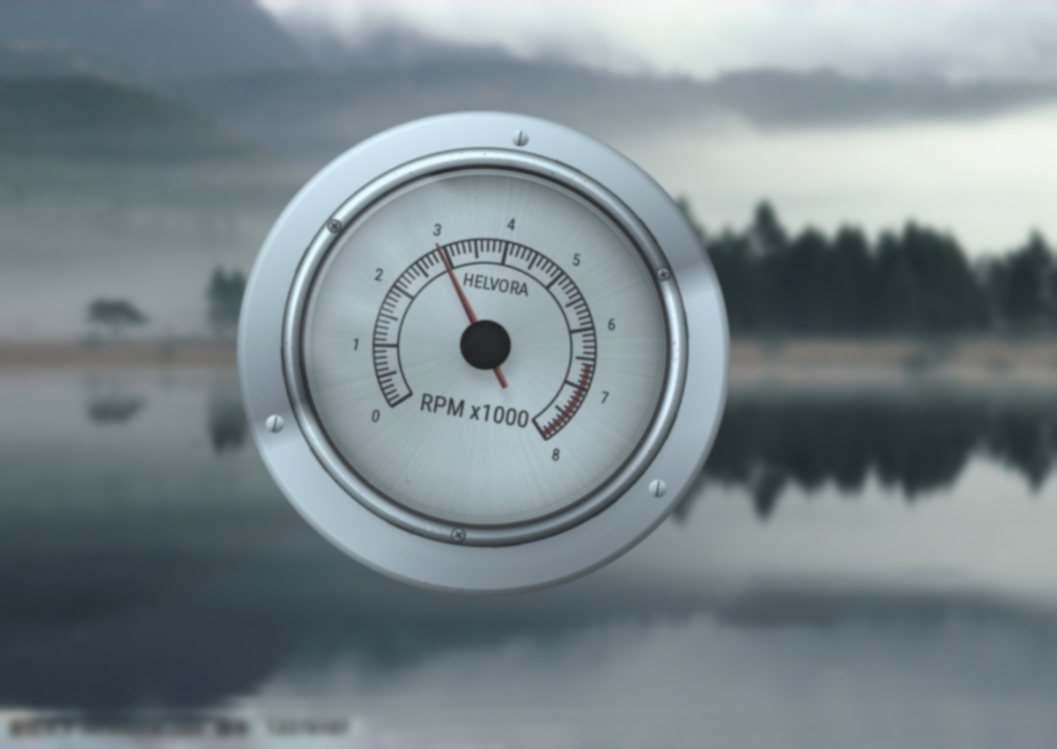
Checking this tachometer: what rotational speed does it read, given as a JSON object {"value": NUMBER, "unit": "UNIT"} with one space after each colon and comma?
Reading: {"value": 2900, "unit": "rpm"}
